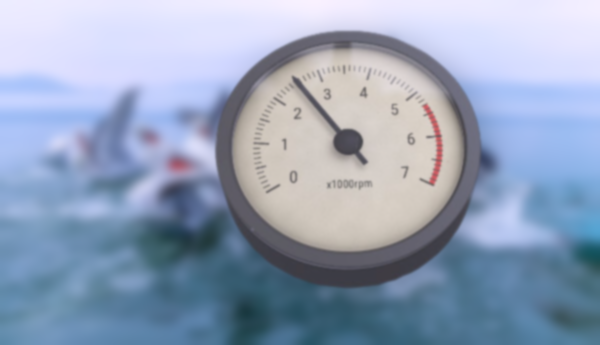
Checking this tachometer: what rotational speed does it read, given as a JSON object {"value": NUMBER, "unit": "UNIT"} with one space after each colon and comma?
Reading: {"value": 2500, "unit": "rpm"}
